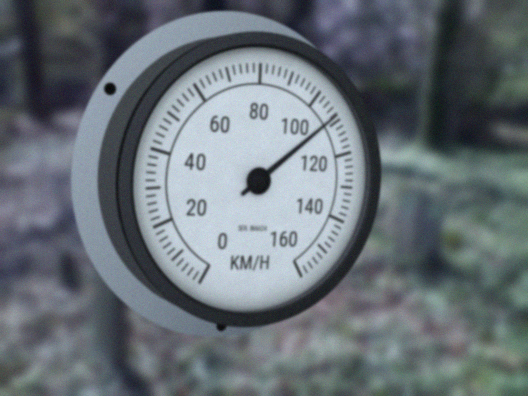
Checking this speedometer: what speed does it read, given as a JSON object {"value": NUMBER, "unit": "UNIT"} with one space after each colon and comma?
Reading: {"value": 108, "unit": "km/h"}
